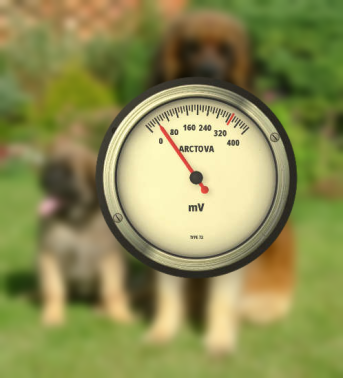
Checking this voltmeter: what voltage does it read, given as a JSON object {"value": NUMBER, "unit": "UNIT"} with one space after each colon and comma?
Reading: {"value": 40, "unit": "mV"}
